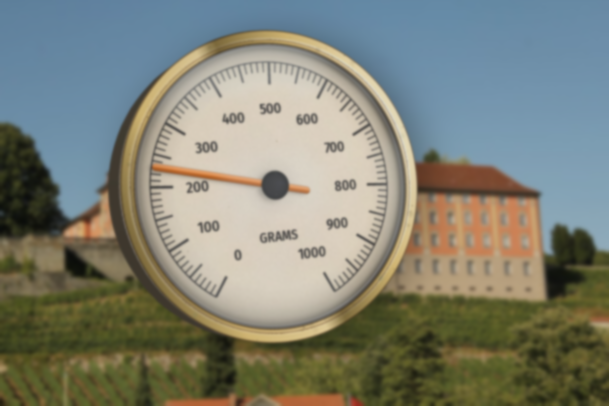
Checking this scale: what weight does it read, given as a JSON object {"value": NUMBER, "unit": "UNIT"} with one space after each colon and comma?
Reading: {"value": 230, "unit": "g"}
